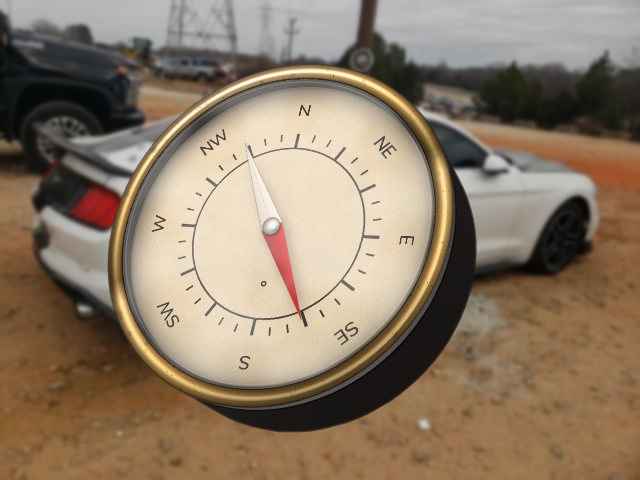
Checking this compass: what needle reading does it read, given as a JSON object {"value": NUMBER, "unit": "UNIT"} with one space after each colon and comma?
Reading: {"value": 150, "unit": "°"}
